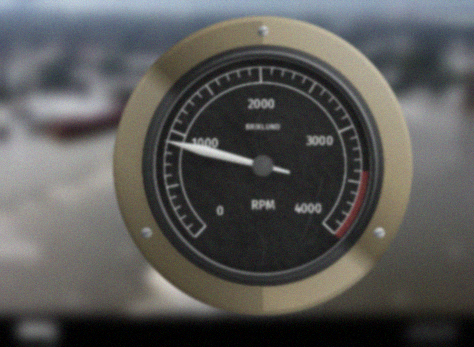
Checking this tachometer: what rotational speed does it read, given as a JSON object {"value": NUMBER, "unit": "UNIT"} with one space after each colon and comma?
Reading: {"value": 900, "unit": "rpm"}
